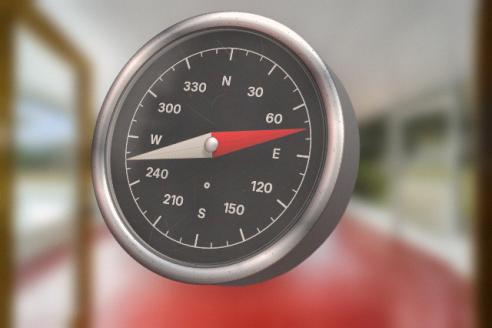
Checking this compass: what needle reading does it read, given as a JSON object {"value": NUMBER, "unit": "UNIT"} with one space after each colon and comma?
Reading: {"value": 75, "unit": "°"}
